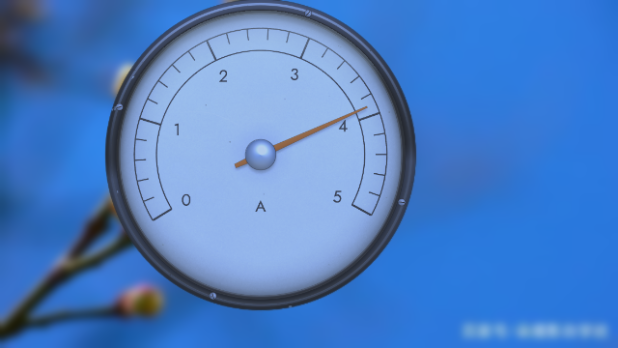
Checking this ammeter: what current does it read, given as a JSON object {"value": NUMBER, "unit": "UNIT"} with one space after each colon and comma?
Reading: {"value": 3.9, "unit": "A"}
